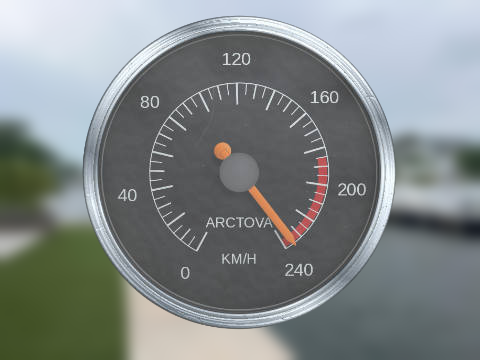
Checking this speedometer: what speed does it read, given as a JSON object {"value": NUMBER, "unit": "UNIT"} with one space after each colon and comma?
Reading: {"value": 235, "unit": "km/h"}
